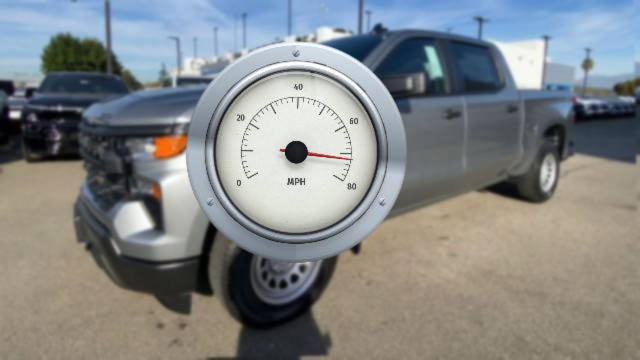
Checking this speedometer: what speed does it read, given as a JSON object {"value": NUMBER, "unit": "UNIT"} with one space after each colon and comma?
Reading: {"value": 72, "unit": "mph"}
